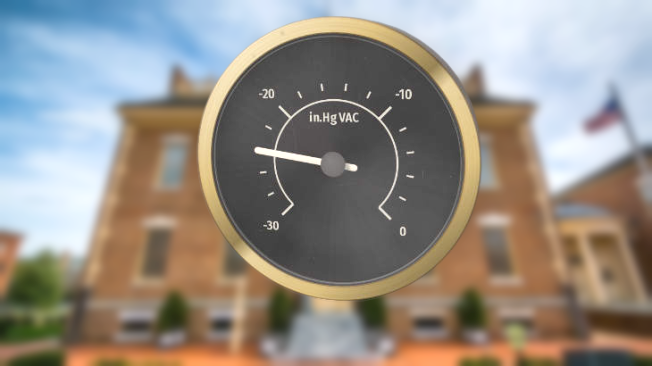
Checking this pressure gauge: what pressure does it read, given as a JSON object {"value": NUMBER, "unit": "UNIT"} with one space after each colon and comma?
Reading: {"value": -24, "unit": "inHg"}
